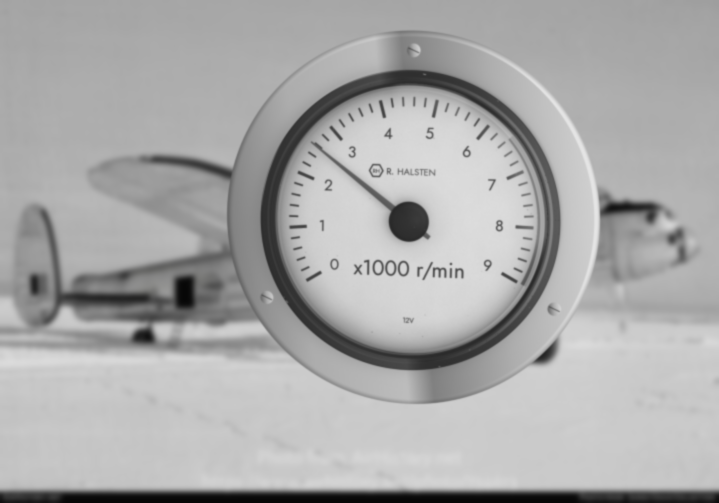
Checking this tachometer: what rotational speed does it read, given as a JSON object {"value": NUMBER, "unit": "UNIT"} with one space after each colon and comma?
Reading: {"value": 2600, "unit": "rpm"}
